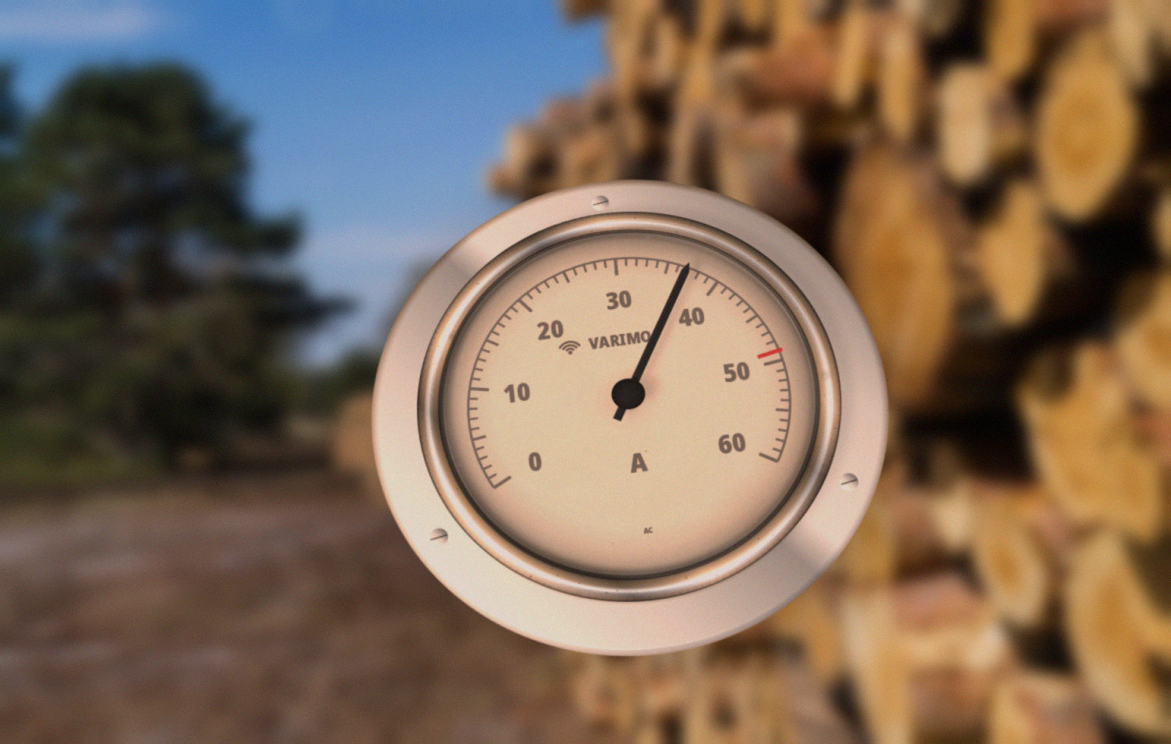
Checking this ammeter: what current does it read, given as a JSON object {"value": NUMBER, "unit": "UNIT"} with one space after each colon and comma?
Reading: {"value": 37, "unit": "A"}
